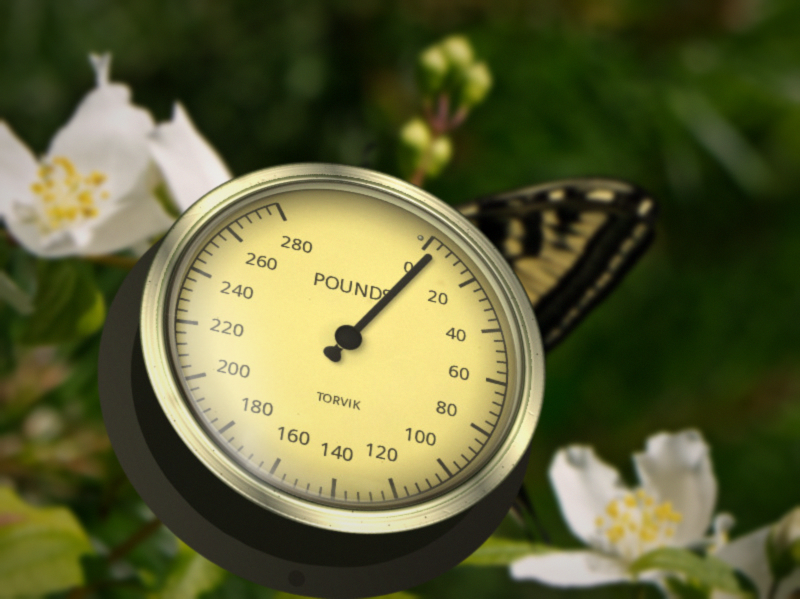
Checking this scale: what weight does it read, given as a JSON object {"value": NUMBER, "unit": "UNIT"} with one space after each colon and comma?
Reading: {"value": 4, "unit": "lb"}
